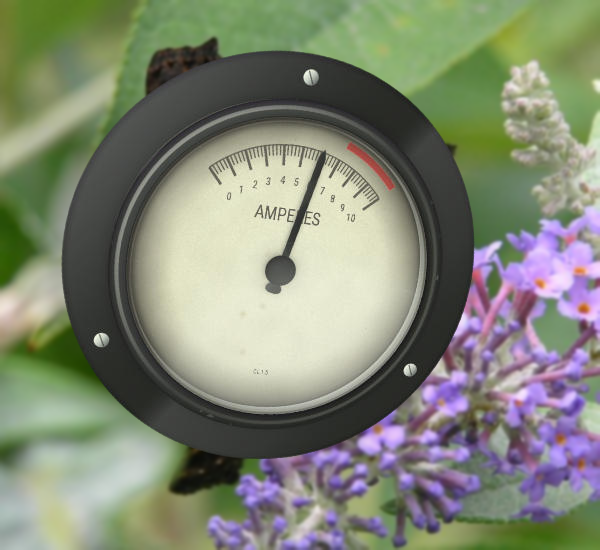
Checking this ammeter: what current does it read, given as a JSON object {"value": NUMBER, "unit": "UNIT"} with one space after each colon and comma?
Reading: {"value": 6, "unit": "A"}
